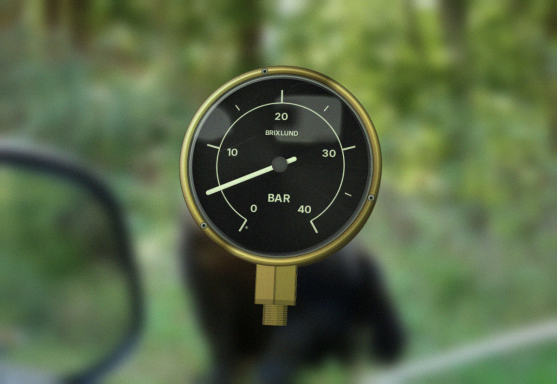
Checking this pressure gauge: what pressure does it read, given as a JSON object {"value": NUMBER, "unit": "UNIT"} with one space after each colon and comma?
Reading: {"value": 5, "unit": "bar"}
